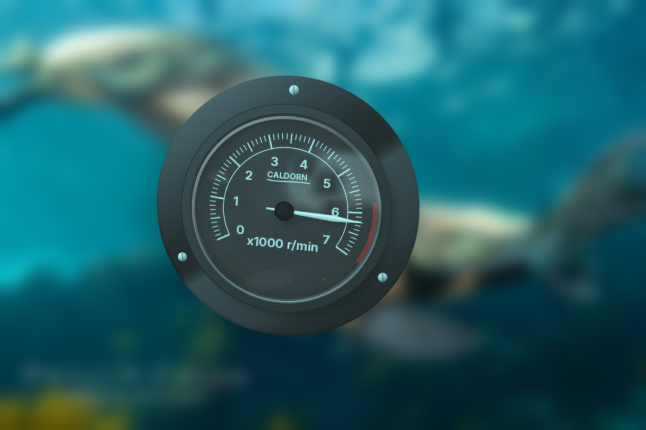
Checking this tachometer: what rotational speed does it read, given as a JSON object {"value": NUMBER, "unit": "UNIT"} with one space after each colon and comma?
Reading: {"value": 6200, "unit": "rpm"}
